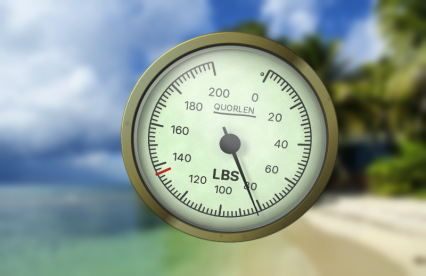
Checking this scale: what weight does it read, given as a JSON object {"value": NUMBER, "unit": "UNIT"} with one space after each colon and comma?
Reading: {"value": 82, "unit": "lb"}
